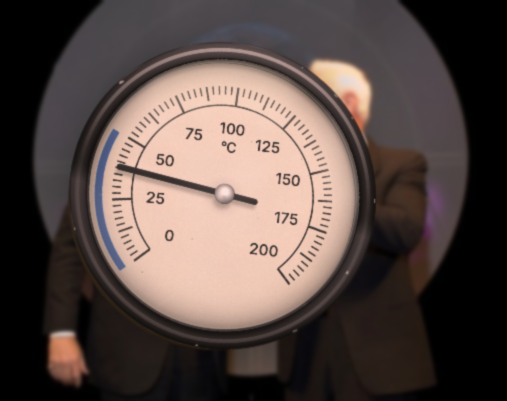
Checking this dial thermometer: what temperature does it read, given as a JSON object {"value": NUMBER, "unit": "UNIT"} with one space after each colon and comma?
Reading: {"value": 37.5, "unit": "°C"}
